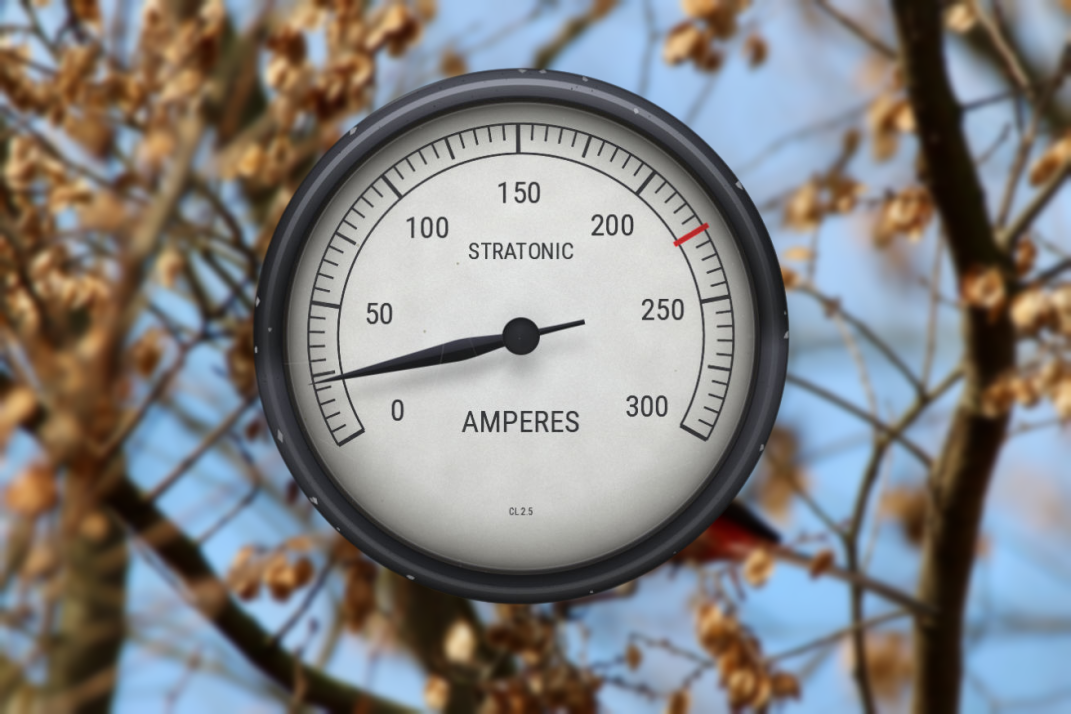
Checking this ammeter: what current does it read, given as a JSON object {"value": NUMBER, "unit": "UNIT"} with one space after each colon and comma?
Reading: {"value": 22.5, "unit": "A"}
